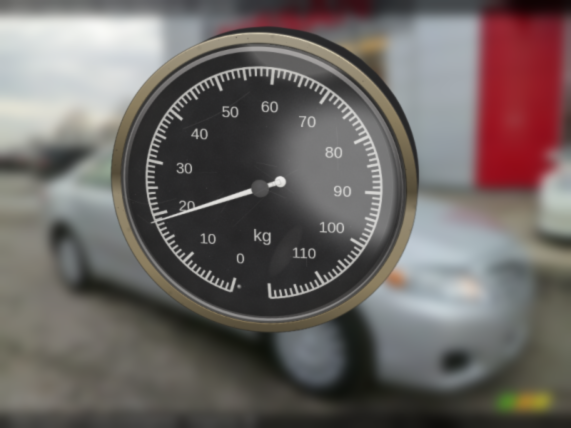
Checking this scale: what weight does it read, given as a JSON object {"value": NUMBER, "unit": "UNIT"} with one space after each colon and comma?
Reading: {"value": 19, "unit": "kg"}
